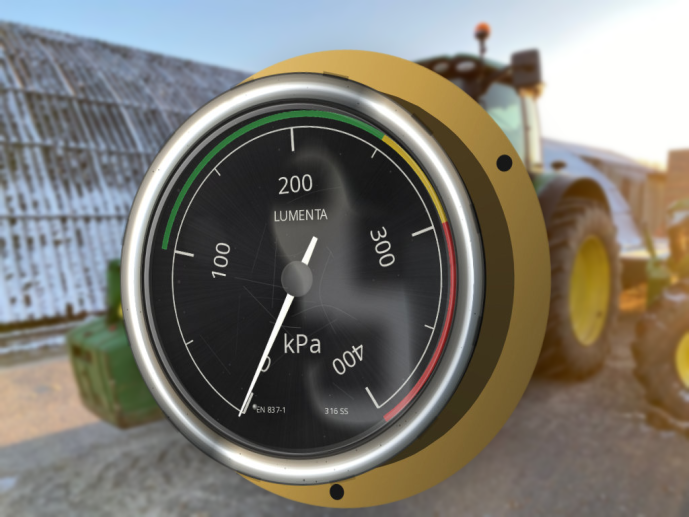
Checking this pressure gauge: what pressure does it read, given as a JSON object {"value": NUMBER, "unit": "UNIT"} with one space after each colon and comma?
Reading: {"value": 0, "unit": "kPa"}
